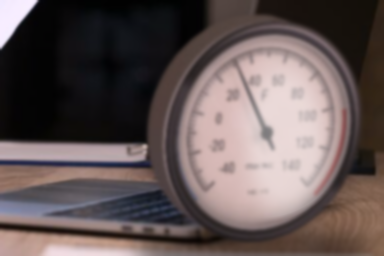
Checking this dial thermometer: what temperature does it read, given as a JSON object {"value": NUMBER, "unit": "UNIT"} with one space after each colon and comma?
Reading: {"value": 30, "unit": "°F"}
